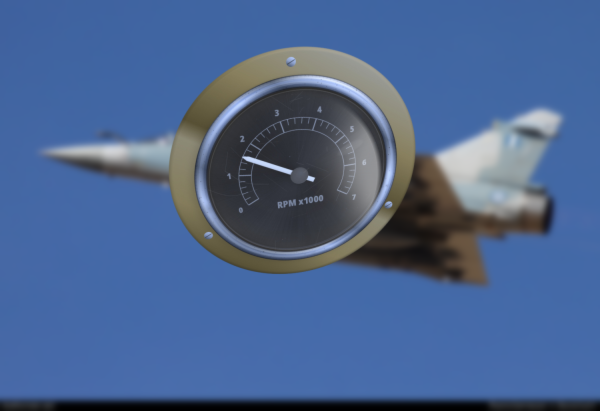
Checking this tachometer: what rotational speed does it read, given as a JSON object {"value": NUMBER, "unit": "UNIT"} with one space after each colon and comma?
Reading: {"value": 1600, "unit": "rpm"}
